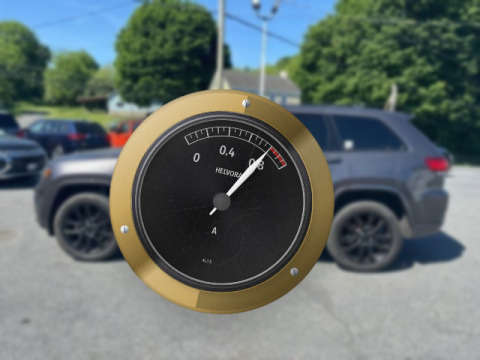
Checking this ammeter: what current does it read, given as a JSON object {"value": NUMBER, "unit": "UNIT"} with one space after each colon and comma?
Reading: {"value": 0.8, "unit": "A"}
